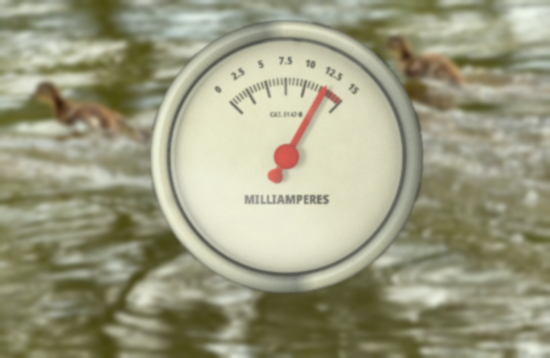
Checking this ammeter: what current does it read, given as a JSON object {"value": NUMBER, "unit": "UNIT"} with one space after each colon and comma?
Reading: {"value": 12.5, "unit": "mA"}
